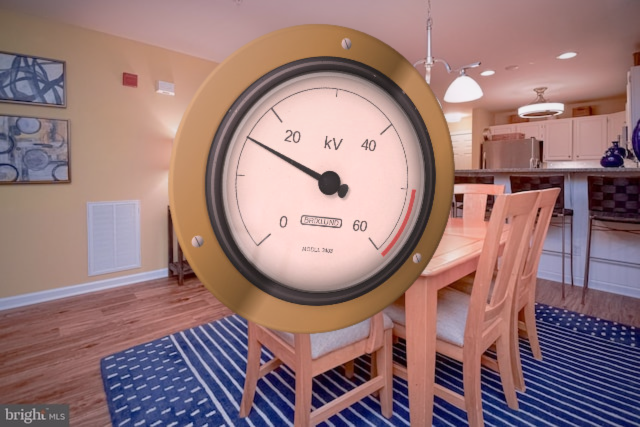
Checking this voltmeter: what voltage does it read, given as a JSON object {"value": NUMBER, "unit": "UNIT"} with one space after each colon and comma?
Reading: {"value": 15, "unit": "kV"}
